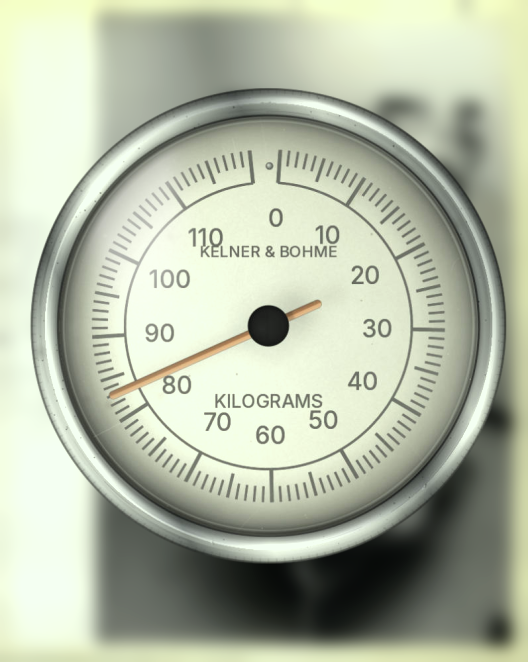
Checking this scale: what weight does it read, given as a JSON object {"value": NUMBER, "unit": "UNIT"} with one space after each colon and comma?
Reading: {"value": 83, "unit": "kg"}
